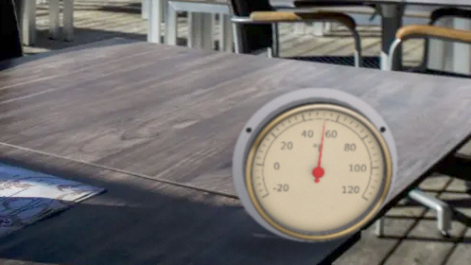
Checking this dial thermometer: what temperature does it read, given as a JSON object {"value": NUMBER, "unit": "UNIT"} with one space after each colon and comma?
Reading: {"value": 52, "unit": "°F"}
